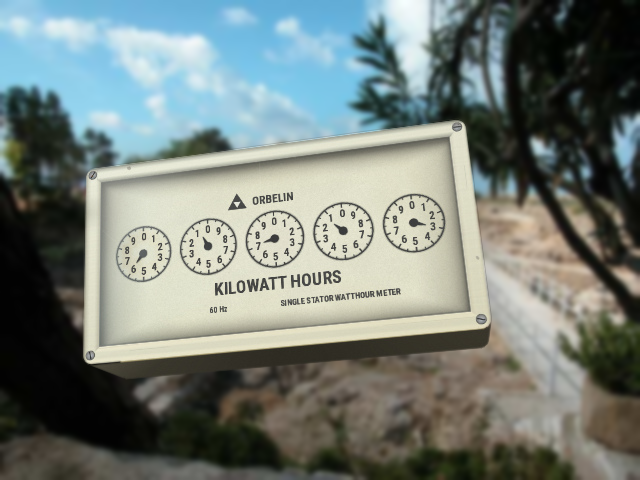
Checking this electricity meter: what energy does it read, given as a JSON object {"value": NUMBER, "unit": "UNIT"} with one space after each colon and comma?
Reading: {"value": 60713, "unit": "kWh"}
